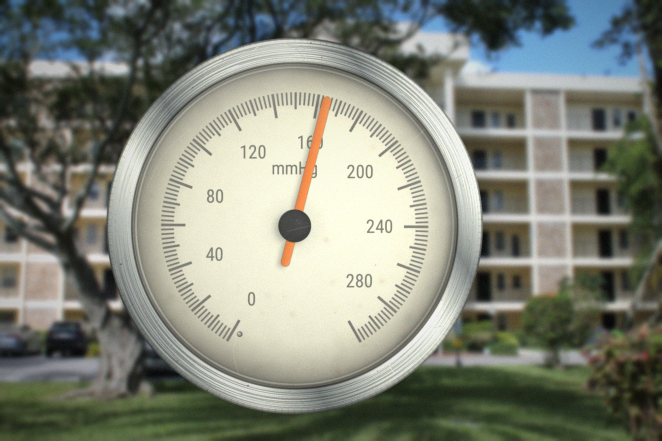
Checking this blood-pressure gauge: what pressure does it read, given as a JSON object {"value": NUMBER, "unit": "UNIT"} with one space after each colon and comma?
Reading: {"value": 164, "unit": "mmHg"}
